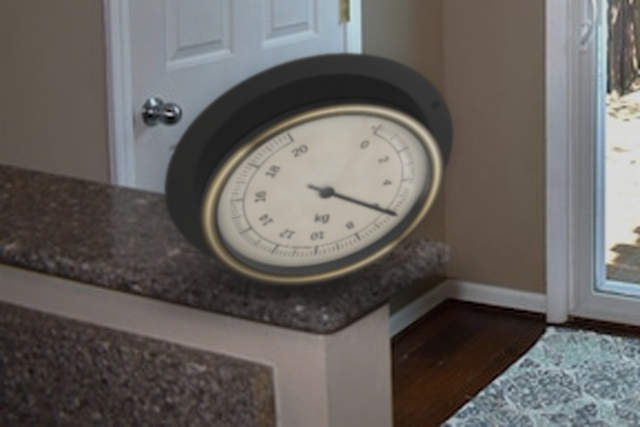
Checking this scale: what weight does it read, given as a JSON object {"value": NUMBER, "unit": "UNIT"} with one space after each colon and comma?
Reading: {"value": 6, "unit": "kg"}
